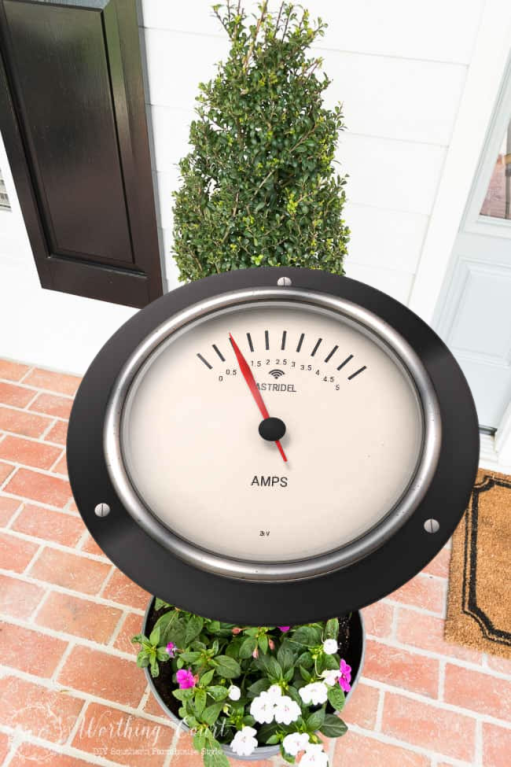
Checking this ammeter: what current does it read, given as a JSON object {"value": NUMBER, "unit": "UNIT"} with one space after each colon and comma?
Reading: {"value": 1, "unit": "A"}
